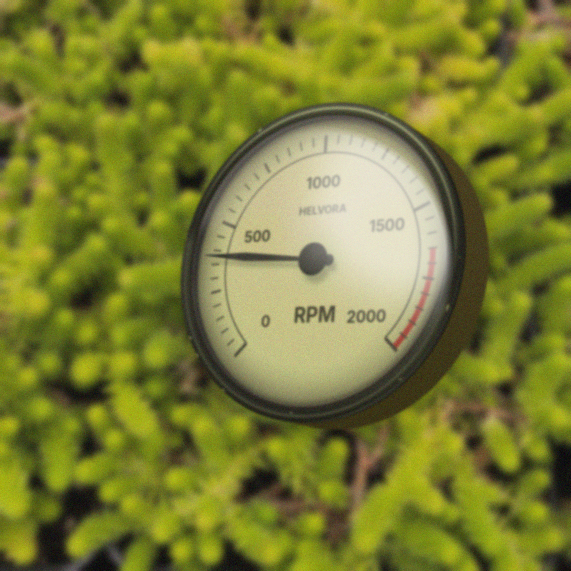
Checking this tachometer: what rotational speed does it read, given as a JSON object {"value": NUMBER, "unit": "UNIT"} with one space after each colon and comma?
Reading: {"value": 375, "unit": "rpm"}
